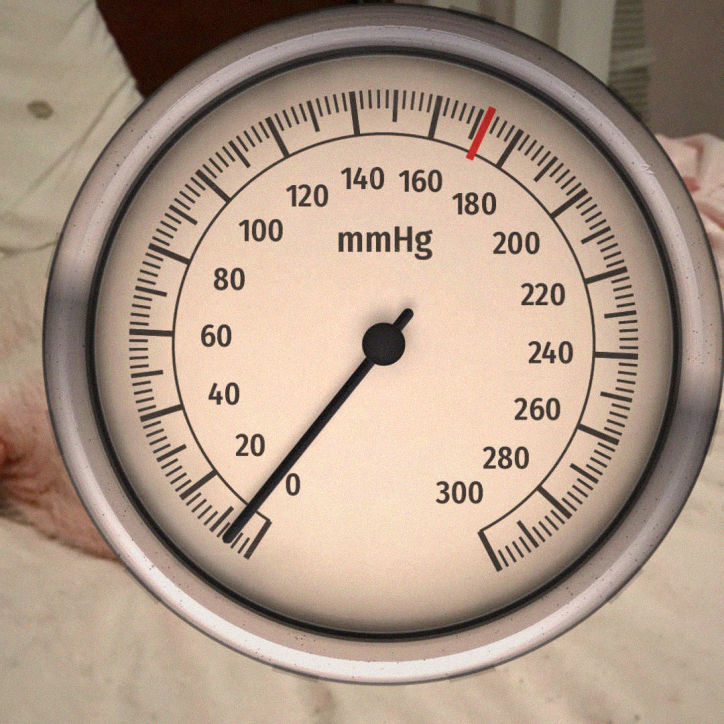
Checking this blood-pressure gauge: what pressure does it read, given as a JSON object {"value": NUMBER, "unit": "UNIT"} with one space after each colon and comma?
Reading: {"value": 6, "unit": "mmHg"}
